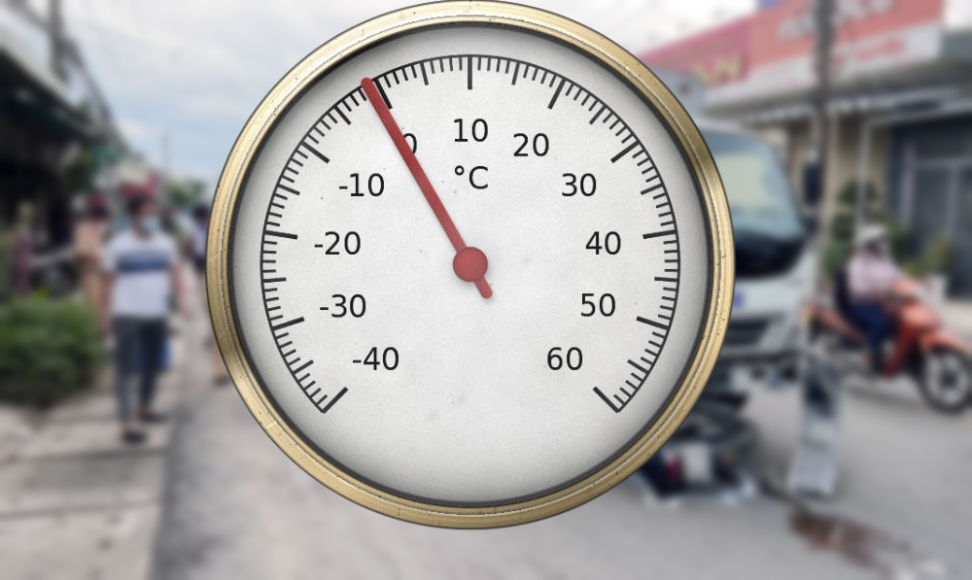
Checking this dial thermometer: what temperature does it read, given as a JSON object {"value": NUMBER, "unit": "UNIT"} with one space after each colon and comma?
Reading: {"value": -1, "unit": "°C"}
